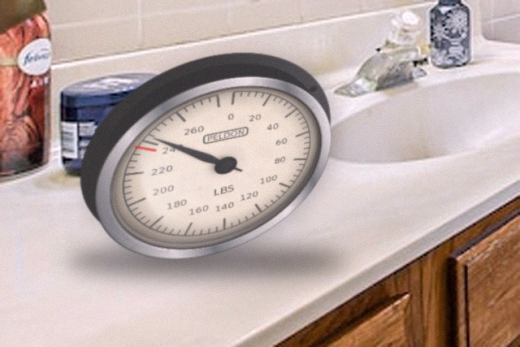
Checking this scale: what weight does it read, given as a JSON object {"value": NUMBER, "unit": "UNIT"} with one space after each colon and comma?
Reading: {"value": 244, "unit": "lb"}
